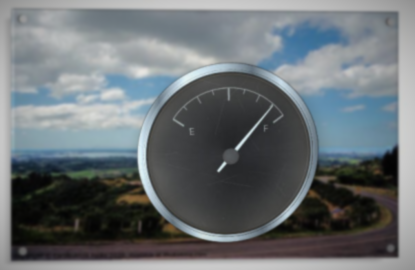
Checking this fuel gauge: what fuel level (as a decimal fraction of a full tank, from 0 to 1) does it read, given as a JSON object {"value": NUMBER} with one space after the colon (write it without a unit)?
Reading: {"value": 0.875}
